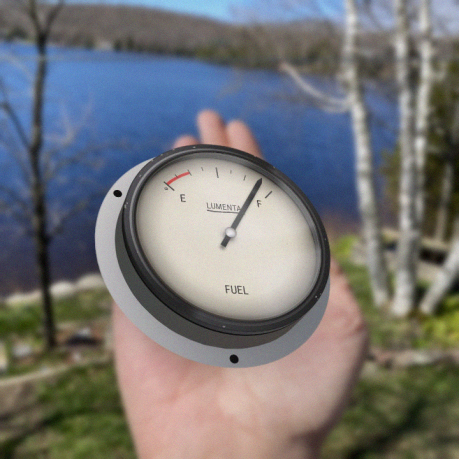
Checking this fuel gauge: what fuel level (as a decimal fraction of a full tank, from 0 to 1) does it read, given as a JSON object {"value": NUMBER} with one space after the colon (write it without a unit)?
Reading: {"value": 0.875}
